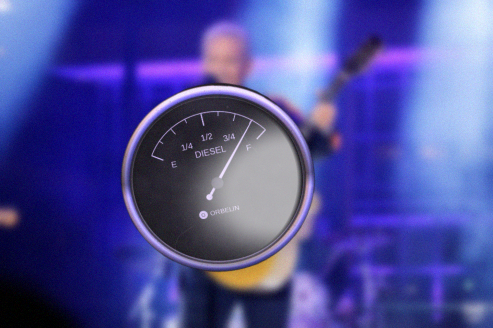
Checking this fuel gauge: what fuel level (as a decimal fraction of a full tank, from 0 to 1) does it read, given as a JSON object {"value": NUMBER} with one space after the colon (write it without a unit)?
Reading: {"value": 0.875}
